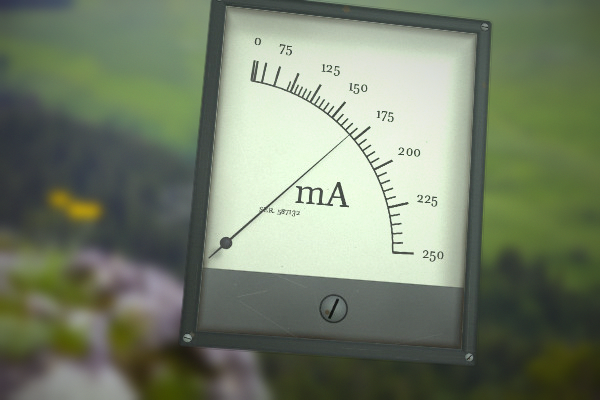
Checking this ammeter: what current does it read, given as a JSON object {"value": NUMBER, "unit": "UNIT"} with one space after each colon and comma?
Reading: {"value": 170, "unit": "mA"}
